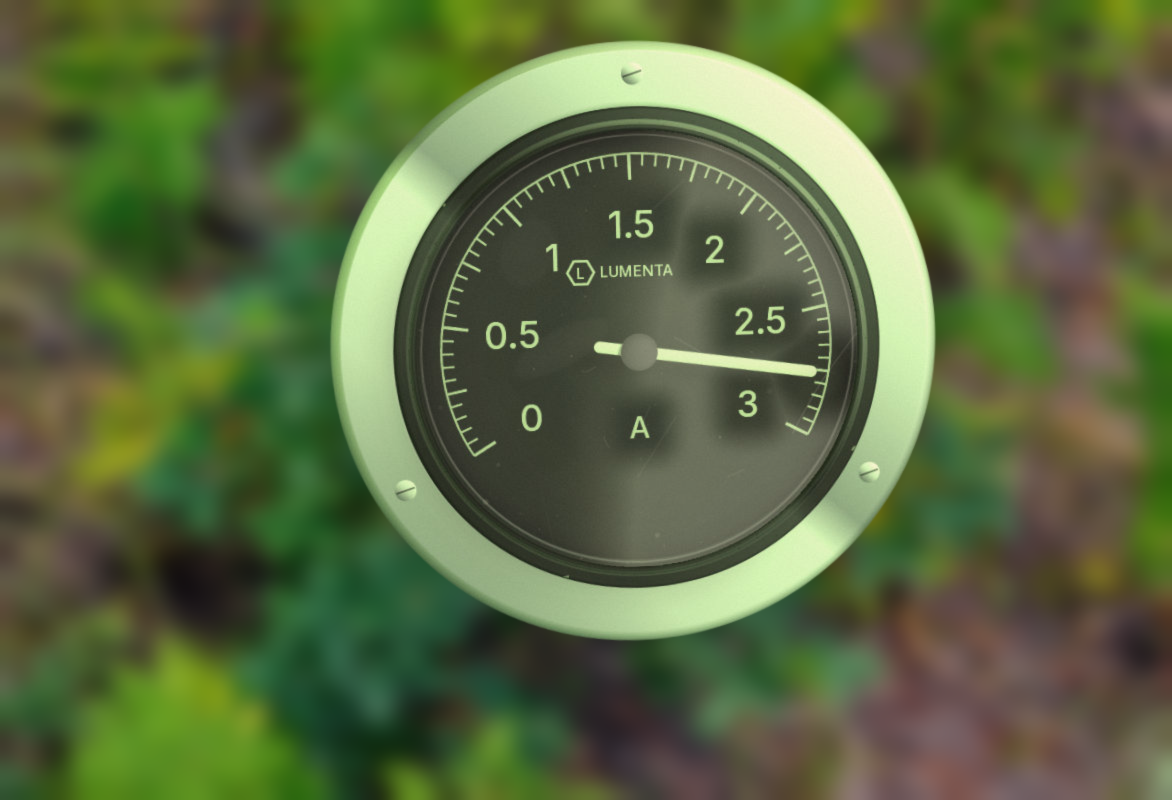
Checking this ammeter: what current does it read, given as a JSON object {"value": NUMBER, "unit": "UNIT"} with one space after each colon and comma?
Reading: {"value": 2.75, "unit": "A"}
